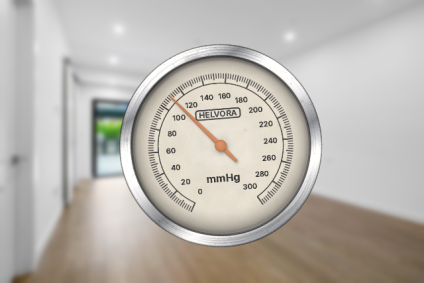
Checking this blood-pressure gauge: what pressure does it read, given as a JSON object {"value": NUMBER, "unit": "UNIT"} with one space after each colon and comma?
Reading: {"value": 110, "unit": "mmHg"}
